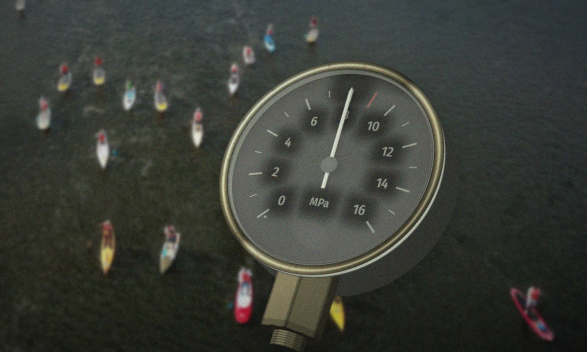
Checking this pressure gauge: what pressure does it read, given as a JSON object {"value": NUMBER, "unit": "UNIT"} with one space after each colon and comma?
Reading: {"value": 8, "unit": "MPa"}
